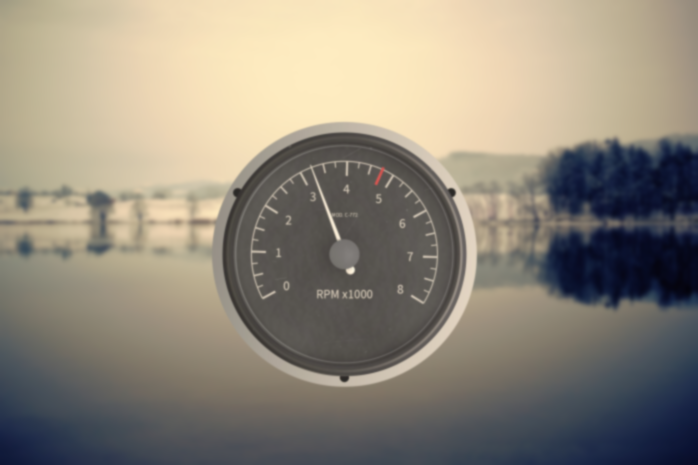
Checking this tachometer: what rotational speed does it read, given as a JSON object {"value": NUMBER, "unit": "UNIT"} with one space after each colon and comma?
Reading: {"value": 3250, "unit": "rpm"}
